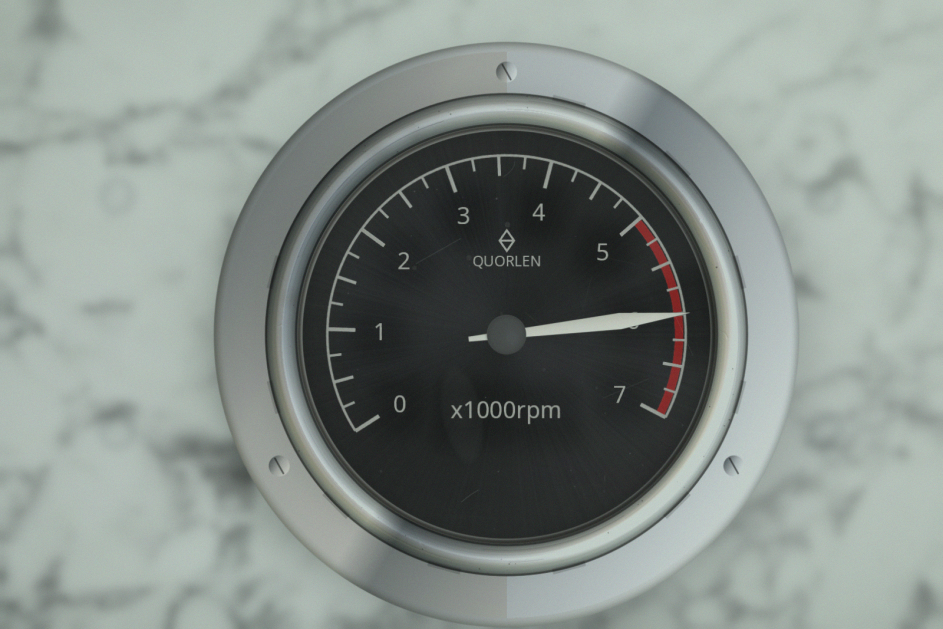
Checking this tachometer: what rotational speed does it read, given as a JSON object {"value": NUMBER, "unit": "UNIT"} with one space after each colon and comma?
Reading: {"value": 6000, "unit": "rpm"}
